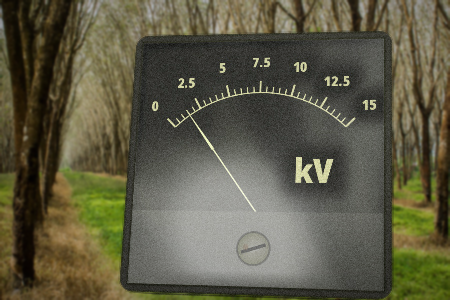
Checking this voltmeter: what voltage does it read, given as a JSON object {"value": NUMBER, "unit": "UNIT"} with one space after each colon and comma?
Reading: {"value": 1.5, "unit": "kV"}
